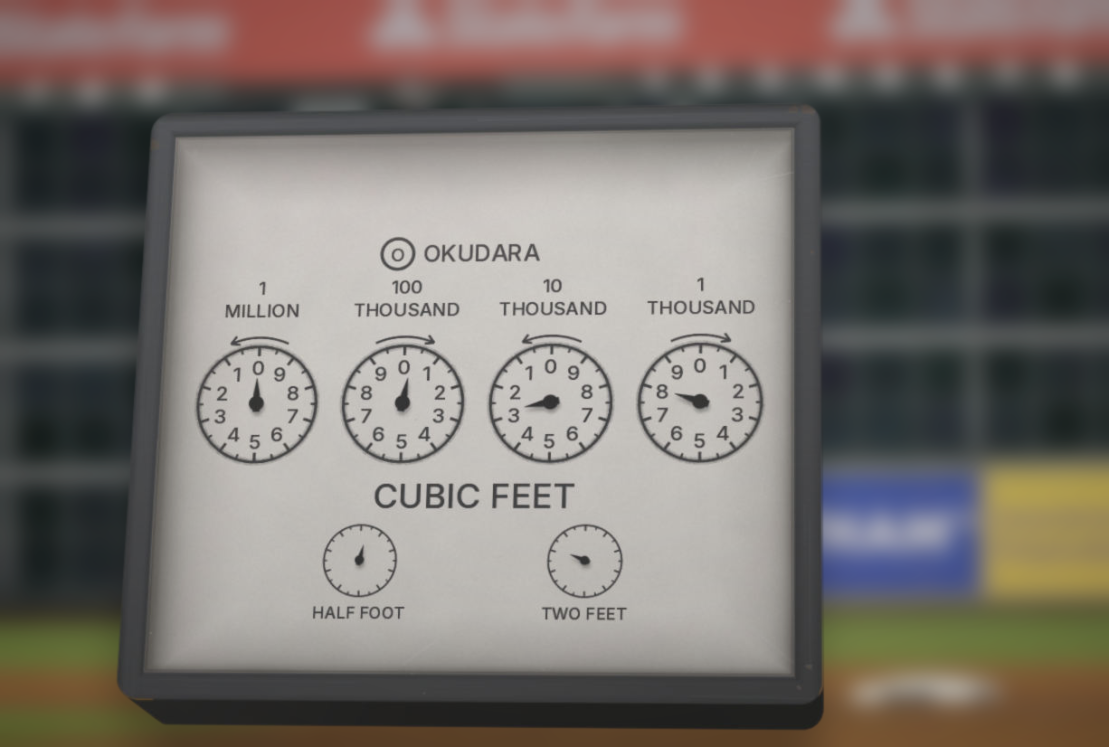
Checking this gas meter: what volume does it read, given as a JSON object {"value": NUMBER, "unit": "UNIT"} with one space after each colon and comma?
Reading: {"value": 2800, "unit": "ft³"}
